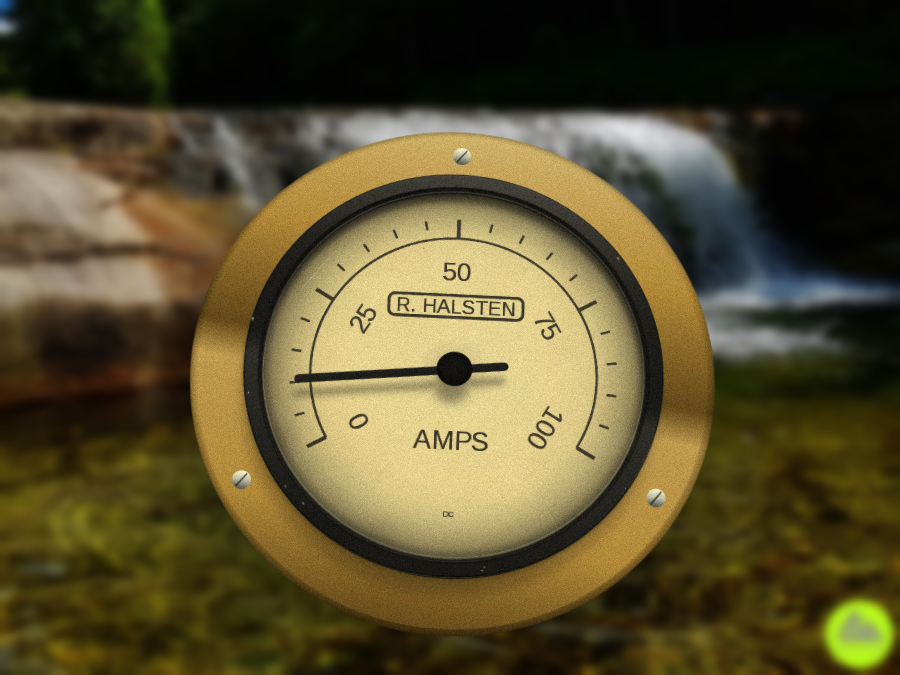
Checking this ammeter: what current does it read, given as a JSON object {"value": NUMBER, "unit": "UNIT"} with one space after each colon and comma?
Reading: {"value": 10, "unit": "A"}
